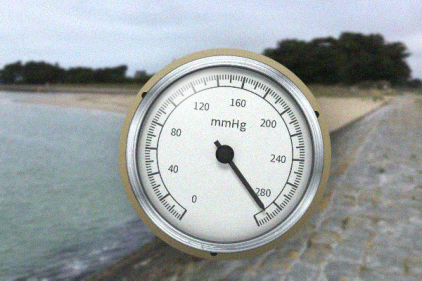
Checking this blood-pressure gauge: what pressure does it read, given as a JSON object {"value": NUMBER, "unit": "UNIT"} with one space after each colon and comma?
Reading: {"value": 290, "unit": "mmHg"}
